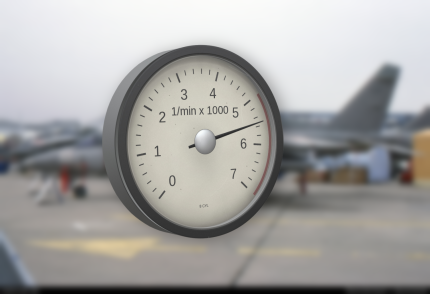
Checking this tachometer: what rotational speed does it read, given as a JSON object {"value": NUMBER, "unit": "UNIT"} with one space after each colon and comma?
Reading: {"value": 5500, "unit": "rpm"}
